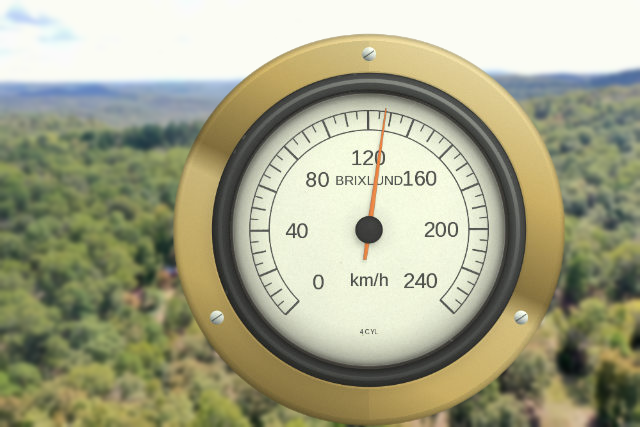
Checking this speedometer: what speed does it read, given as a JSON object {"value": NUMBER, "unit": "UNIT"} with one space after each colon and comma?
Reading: {"value": 127.5, "unit": "km/h"}
